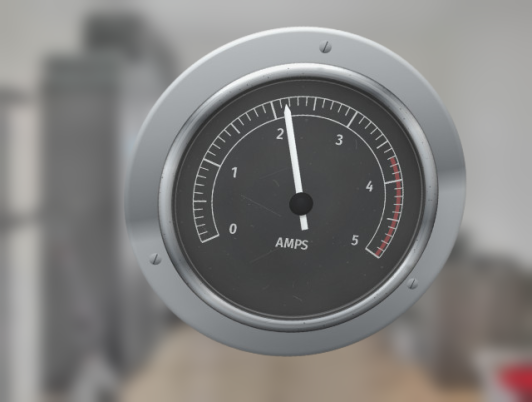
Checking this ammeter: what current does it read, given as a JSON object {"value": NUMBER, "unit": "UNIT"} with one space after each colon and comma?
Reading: {"value": 2.15, "unit": "A"}
